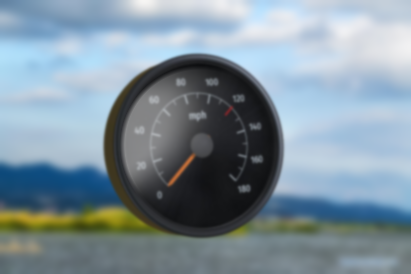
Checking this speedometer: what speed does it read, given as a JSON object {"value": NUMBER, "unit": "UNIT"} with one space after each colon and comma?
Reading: {"value": 0, "unit": "mph"}
